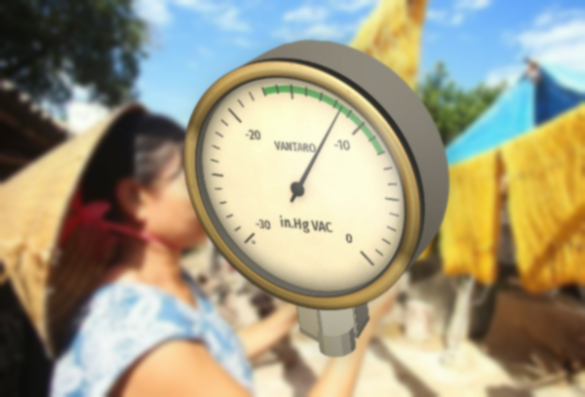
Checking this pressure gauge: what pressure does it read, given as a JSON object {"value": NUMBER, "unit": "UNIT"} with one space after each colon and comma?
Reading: {"value": -11.5, "unit": "inHg"}
